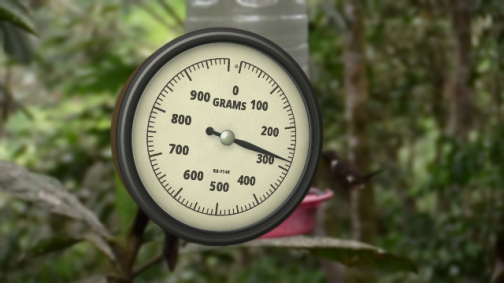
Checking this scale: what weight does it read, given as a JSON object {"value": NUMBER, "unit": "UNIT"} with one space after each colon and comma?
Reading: {"value": 280, "unit": "g"}
